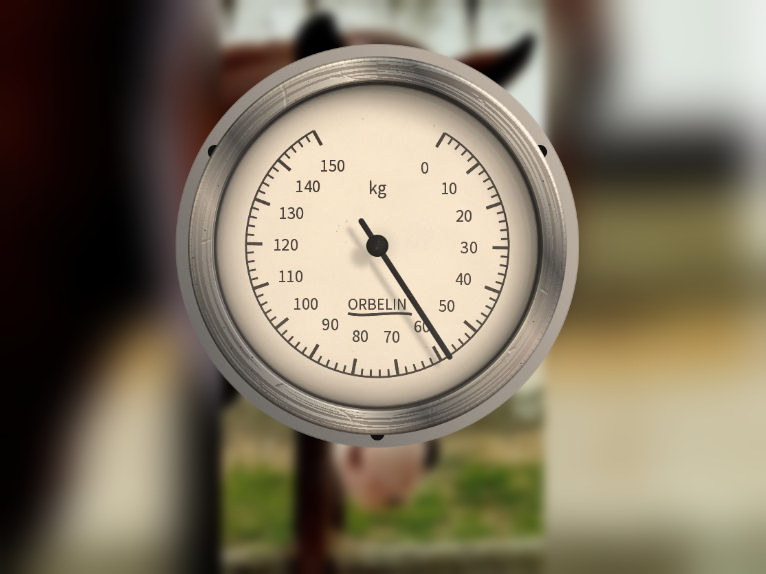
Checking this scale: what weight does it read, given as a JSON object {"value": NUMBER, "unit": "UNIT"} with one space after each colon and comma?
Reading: {"value": 58, "unit": "kg"}
